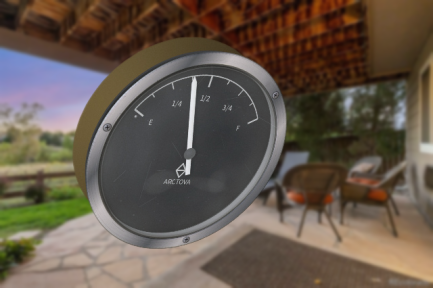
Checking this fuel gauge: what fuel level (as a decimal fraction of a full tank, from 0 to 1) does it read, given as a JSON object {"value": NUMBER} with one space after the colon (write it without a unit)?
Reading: {"value": 0.375}
